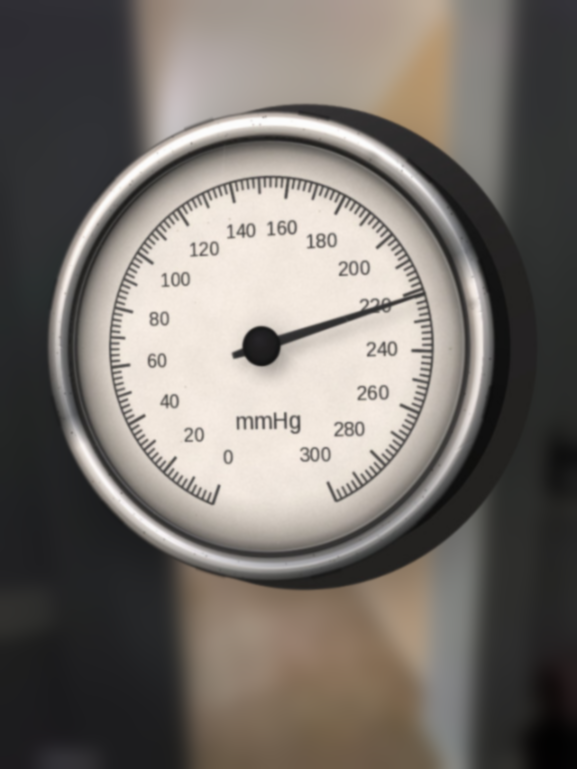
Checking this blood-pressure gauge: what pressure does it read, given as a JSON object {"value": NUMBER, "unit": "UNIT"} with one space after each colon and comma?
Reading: {"value": 222, "unit": "mmHg"}
